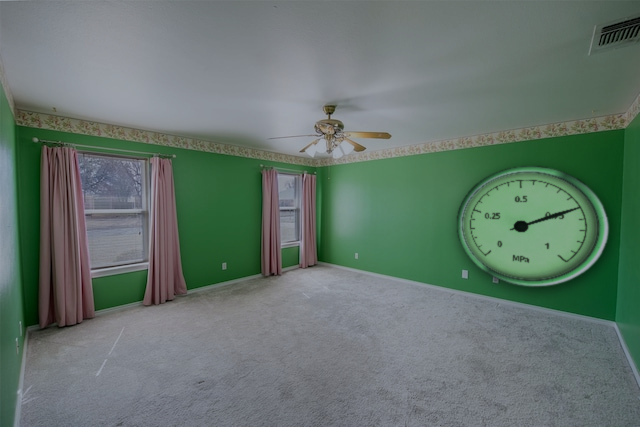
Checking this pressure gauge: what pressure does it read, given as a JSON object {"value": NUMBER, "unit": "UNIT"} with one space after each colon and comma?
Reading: {"value": 0.75, "unit": "MPa"}
